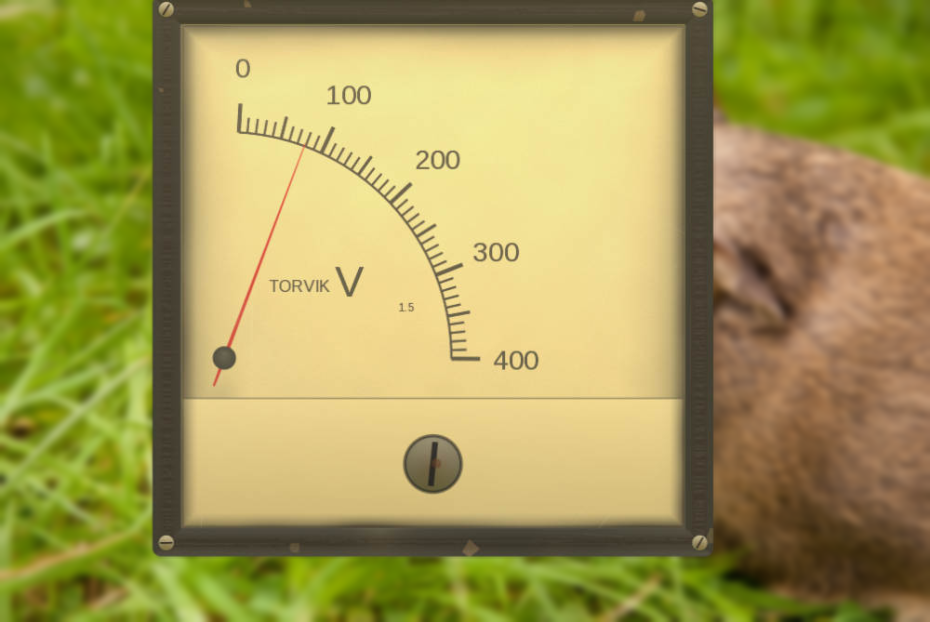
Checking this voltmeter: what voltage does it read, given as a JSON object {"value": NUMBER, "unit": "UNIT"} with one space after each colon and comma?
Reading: {"value": 80, "unit": "V"}
